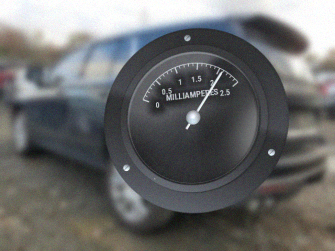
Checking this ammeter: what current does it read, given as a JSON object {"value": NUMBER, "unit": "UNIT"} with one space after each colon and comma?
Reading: {"value": 2.1, "unit": "mA"}
